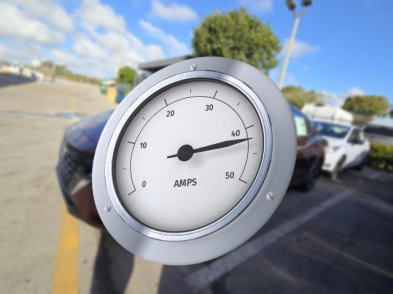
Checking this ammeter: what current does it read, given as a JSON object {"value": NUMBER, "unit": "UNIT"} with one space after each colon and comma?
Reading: {"value": 42.5, "unit": "A"}
